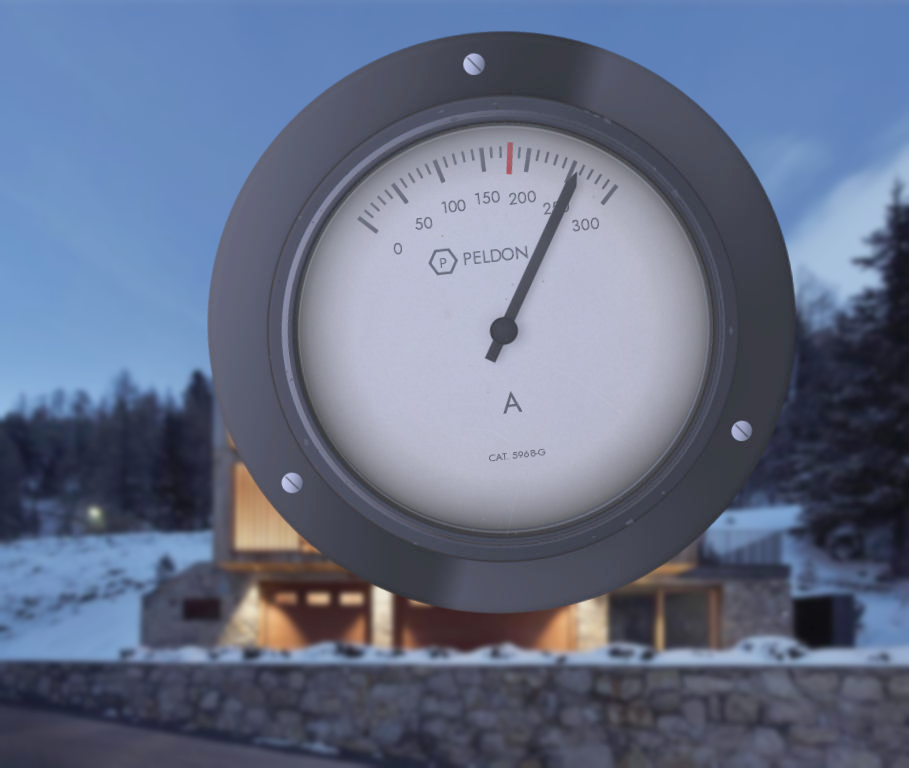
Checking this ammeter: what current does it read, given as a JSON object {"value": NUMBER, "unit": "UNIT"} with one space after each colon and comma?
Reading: {"value": 255, "unit": "A"}
